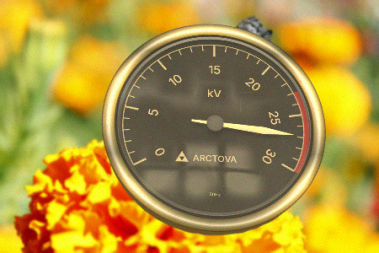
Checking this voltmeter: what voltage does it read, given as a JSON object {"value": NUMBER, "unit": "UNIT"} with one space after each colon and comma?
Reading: {"value": 27, "unit": "kV"}
